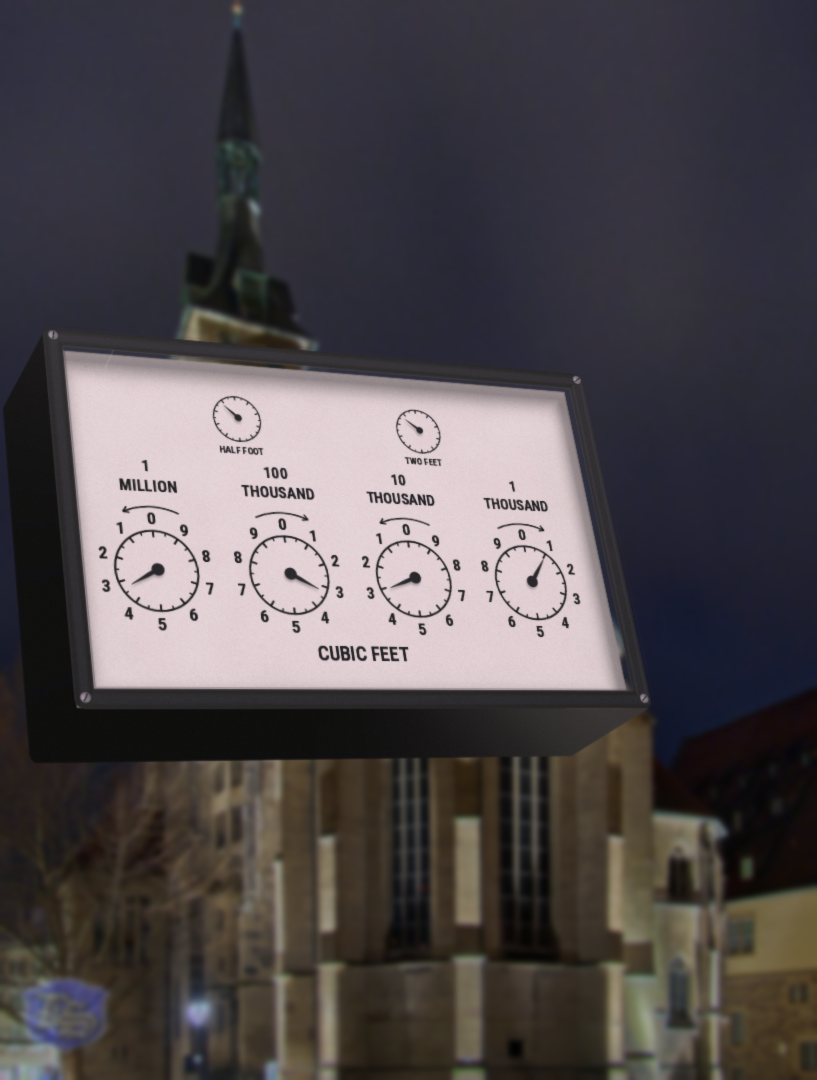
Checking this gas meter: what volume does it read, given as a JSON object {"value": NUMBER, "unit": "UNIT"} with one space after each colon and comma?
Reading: {"value": 333100, "unit": "ft³"}
